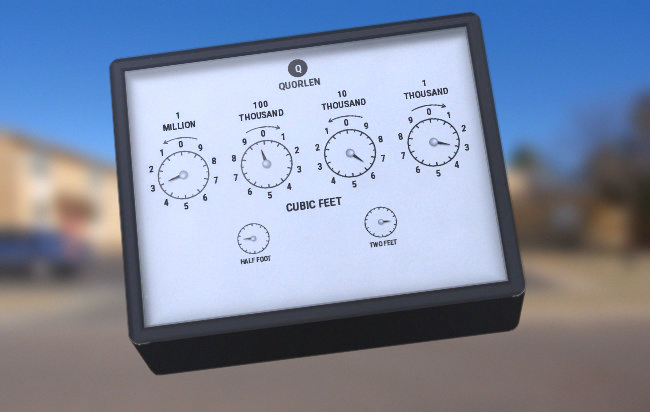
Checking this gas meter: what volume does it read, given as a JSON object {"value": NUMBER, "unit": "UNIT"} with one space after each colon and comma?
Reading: {"value": 296300, "unit": "ft³"}
